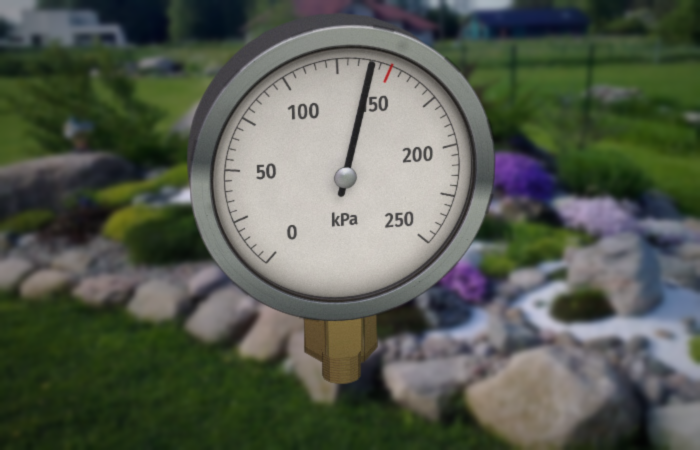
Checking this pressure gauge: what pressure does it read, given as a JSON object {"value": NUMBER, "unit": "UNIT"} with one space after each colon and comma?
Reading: {"value": 140, "unit": "kPa"}
